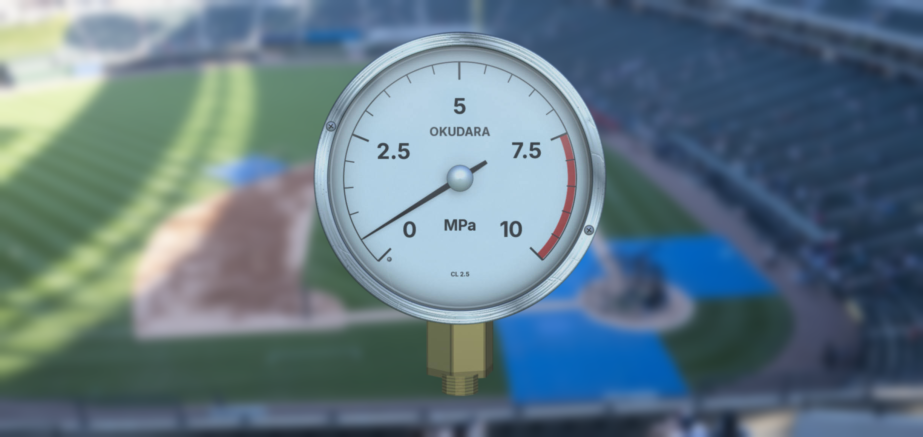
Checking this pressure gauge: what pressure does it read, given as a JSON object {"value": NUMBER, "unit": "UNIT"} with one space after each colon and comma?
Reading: {"value": 0.5, "unit": "MPa"}
